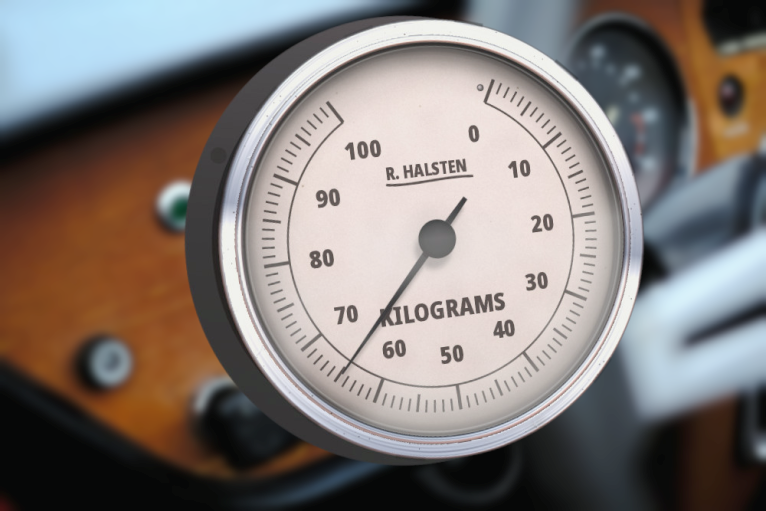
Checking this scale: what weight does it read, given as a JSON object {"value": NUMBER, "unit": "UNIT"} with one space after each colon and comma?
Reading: {"value": 65, "unit": "kg"}
